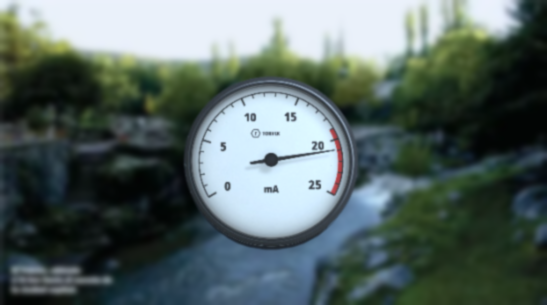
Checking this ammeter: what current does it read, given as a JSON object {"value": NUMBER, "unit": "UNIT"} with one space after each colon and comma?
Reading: {"value": 21, "unit": "mA"}
